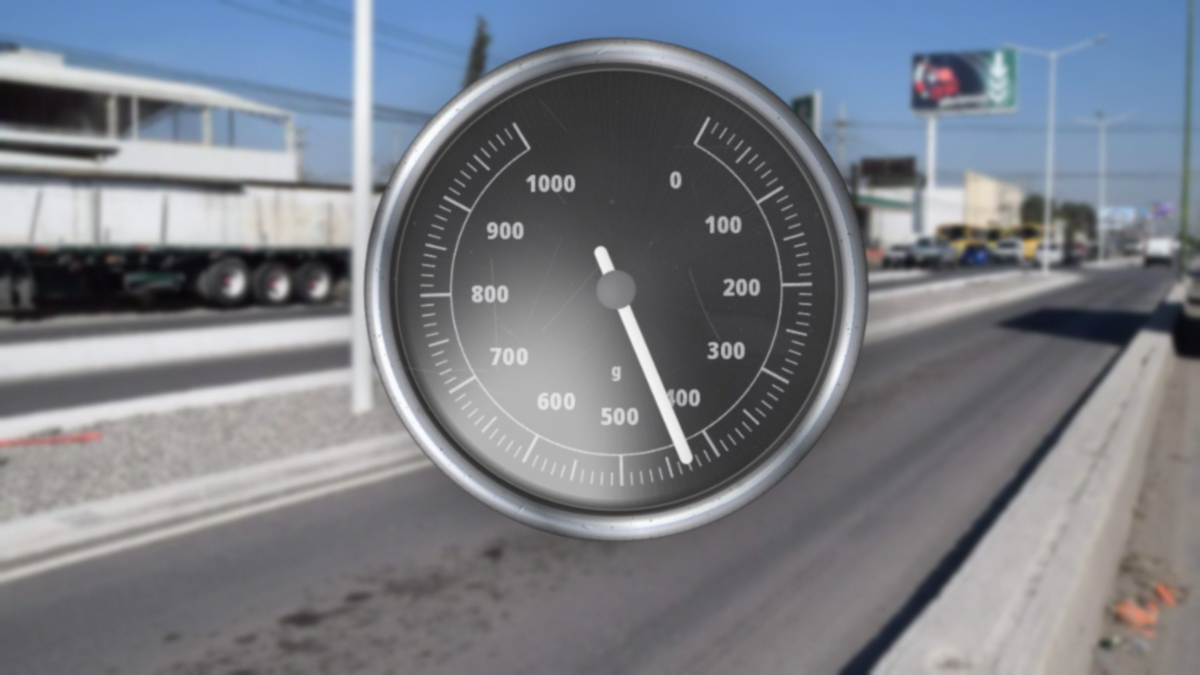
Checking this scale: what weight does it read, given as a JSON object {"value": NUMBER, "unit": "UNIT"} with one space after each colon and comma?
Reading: {"value": 430, "unit": "g"}
